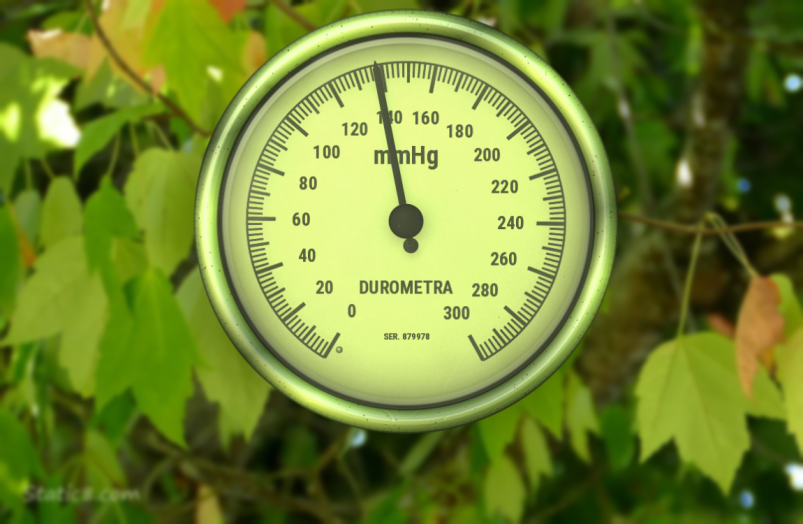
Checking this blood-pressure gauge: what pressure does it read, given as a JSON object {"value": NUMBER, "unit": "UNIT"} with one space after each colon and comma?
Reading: {"value": 138, "unit": "mmHg"}
